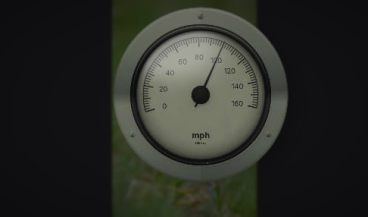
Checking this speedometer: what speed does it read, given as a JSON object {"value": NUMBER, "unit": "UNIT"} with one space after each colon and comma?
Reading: {"value": 100, "unit": "mph"}
